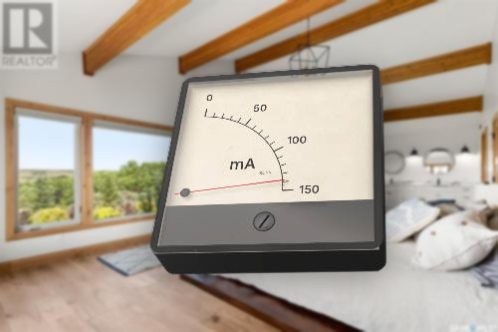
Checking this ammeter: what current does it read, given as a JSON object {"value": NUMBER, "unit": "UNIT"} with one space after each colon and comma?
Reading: {"value": 140, "unit": "mA"}
